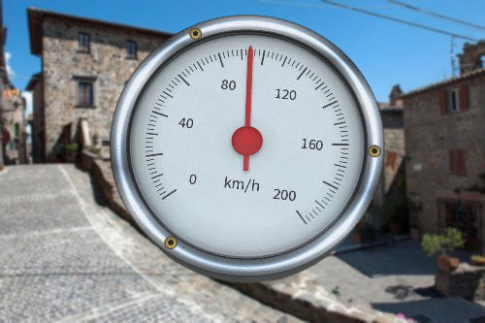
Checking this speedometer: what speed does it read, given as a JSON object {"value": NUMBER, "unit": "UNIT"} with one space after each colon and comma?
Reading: {"value": 94, "unit": "km/h"}
